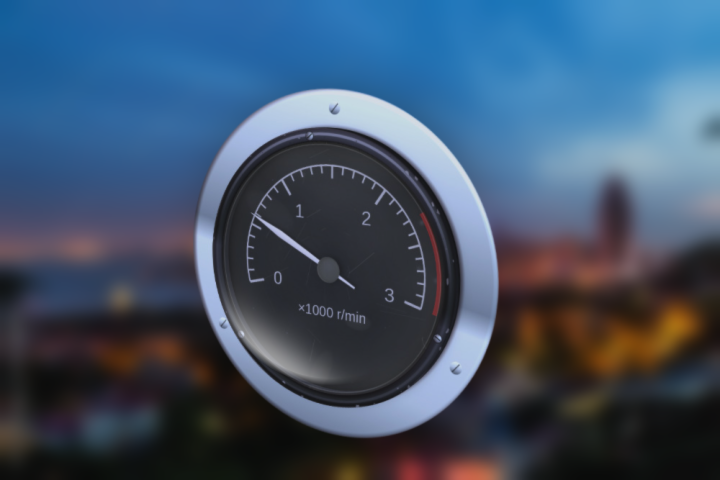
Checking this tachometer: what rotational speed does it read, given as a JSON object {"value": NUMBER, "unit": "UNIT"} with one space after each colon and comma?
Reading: {"value": 600, "unit": "rpm"}
